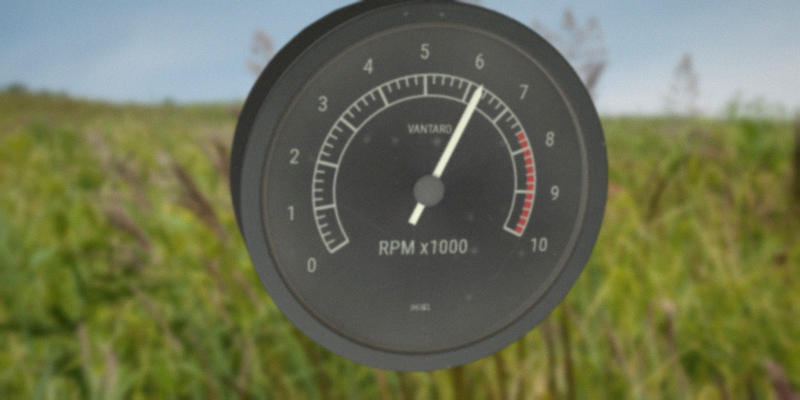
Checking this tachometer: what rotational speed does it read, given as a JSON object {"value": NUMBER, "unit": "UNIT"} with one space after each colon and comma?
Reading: {"value": 6200, "unit": "rpm"}
